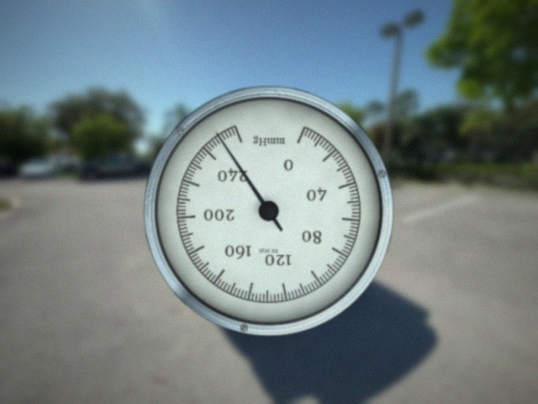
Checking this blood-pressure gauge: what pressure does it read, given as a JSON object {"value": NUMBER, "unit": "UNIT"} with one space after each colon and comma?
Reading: {"value": 250, "unit": "mmHg"}
